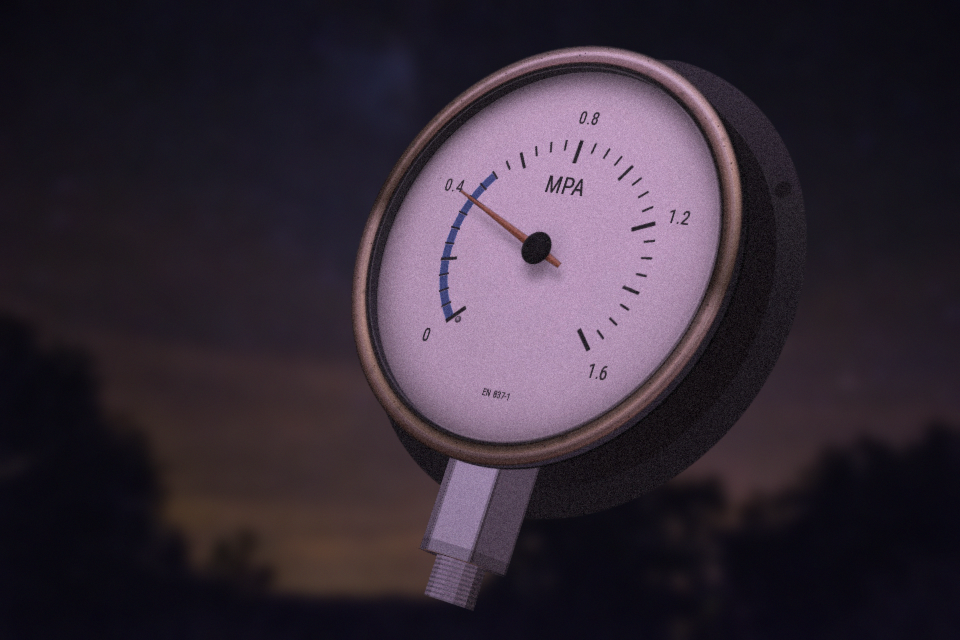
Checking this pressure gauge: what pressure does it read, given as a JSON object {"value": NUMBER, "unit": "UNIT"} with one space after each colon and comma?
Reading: {"value": 0.4, "unit": "MPa"}
